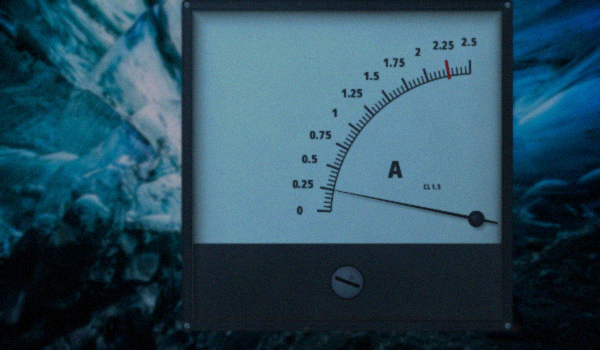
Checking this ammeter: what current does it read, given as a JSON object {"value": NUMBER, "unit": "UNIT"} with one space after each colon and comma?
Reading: {"value": 0.25, "unit": "A"}
